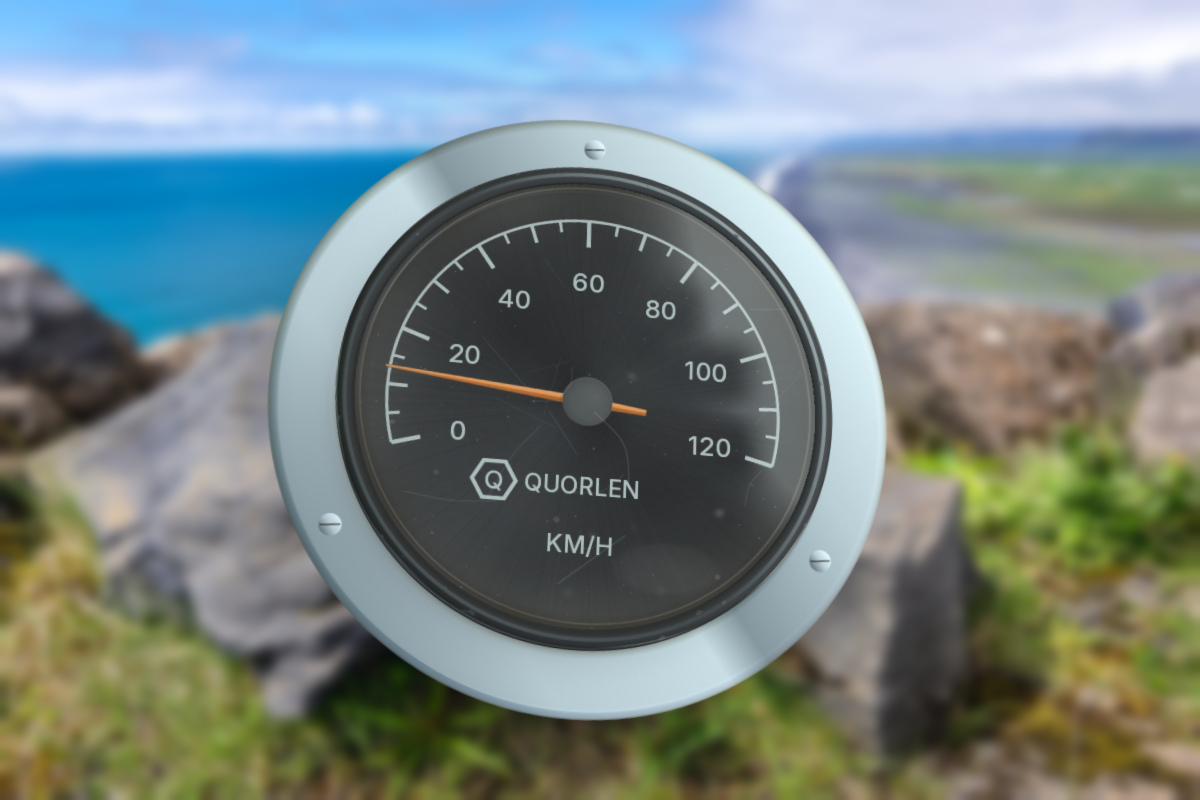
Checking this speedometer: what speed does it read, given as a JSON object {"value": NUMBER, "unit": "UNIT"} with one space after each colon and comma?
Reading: {"value": 12.5, "unit": "km/h"}
